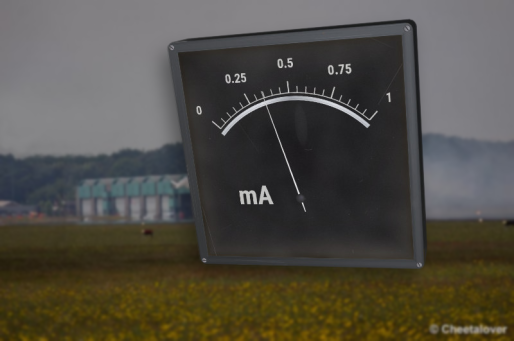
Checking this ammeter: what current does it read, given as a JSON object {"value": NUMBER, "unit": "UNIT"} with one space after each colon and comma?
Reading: {"value": 0.35, "unit": "mA"}
